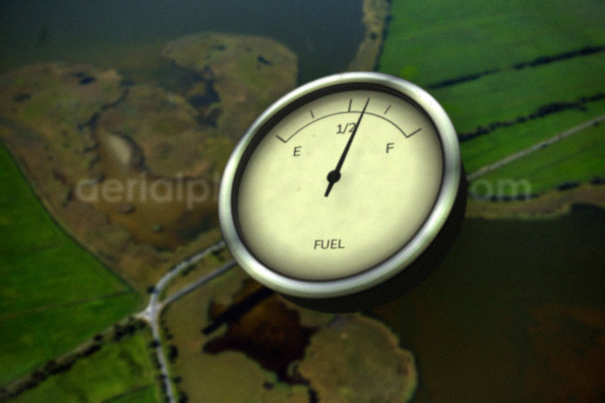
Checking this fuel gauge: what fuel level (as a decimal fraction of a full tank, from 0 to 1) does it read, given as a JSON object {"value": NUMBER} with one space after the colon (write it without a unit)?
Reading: {"value": 0.625}
